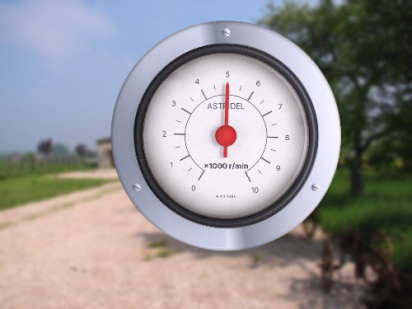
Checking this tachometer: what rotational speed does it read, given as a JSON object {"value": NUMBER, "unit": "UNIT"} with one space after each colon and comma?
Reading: {"value": 5000, "unit": "rpm"}
